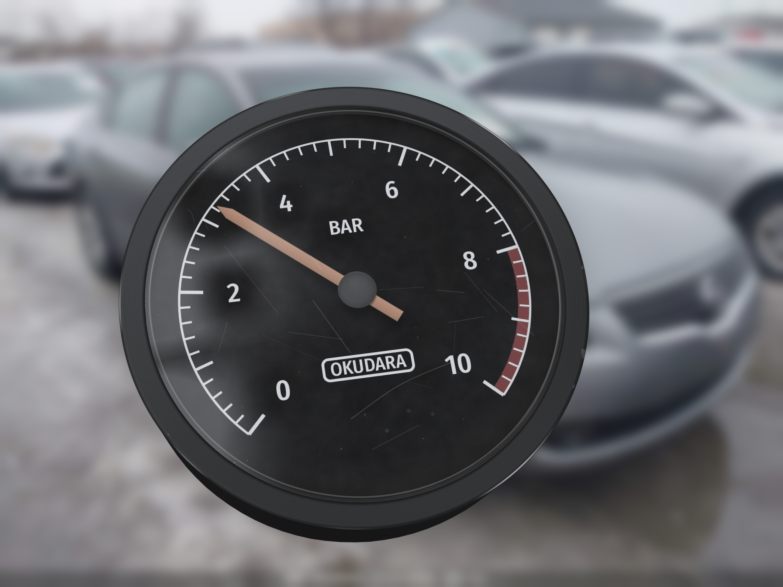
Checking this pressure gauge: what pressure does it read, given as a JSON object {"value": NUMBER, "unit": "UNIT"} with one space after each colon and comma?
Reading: {"value": 3.2, "unit": "bar"}
